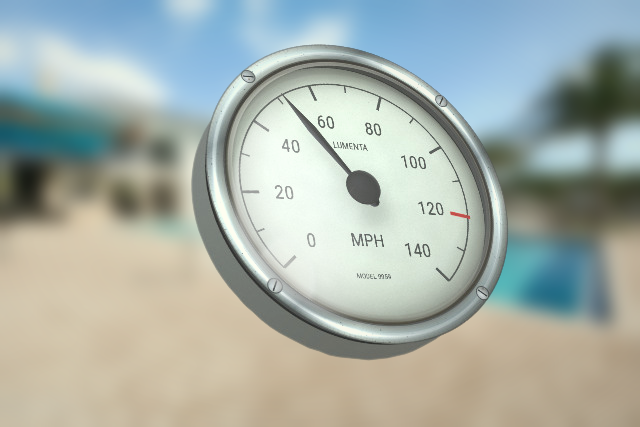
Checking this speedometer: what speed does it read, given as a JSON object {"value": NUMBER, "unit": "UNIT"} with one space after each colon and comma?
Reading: {"value": 50, "unit": "mph"}
